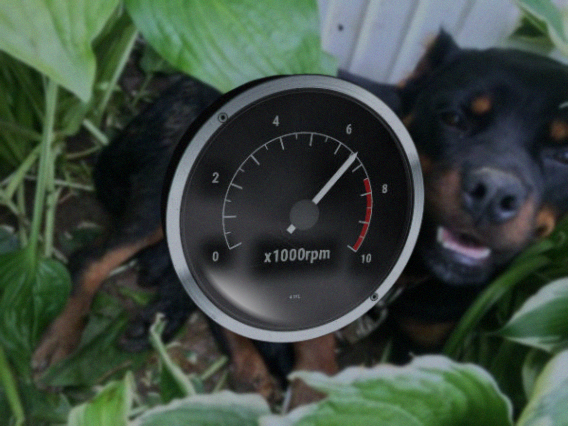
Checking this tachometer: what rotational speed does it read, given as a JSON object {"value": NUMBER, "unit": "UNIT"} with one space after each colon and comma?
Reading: {"value": 6500, "unit": "rpm"}
